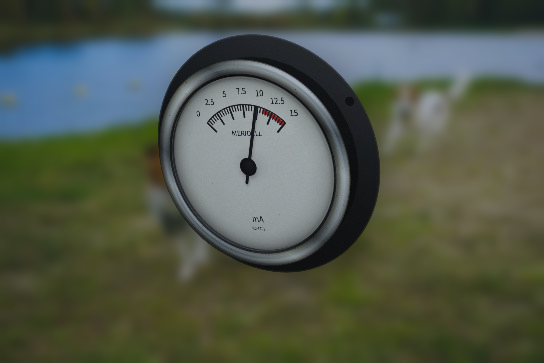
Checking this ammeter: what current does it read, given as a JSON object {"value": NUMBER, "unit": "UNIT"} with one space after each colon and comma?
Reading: {"value": 10, "unit": "mA"}
